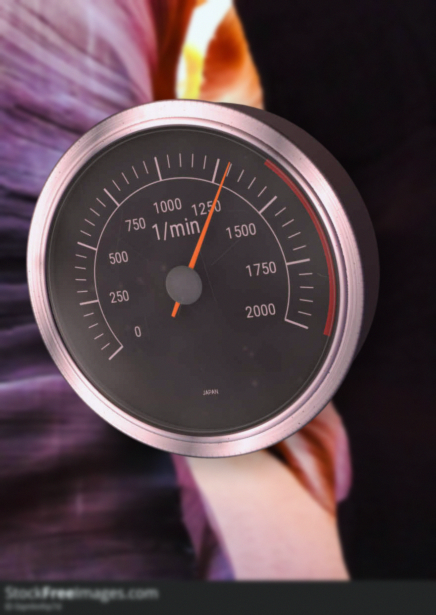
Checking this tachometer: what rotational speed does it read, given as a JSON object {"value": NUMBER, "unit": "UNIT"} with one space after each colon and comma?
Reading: {"value": 1300, "unit": "rpm"}
